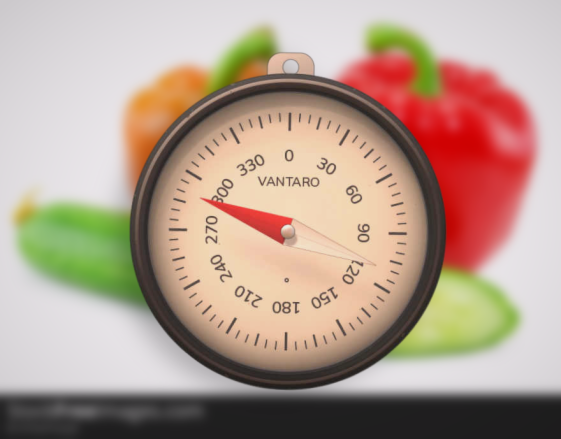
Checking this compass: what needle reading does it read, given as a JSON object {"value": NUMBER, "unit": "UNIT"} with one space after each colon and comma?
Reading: {"value": 290, "unit": "°"}
